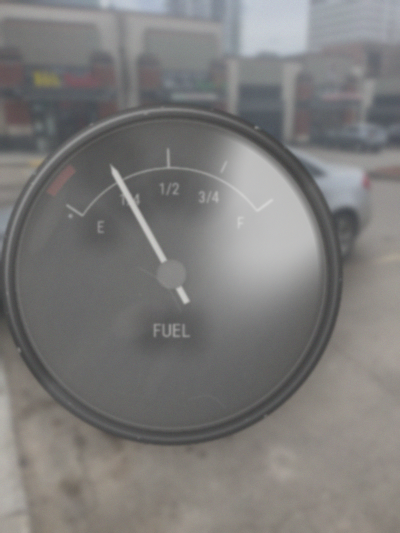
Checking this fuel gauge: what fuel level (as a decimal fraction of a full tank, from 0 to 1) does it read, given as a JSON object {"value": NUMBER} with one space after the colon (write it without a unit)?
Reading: {"value": 0.25}
